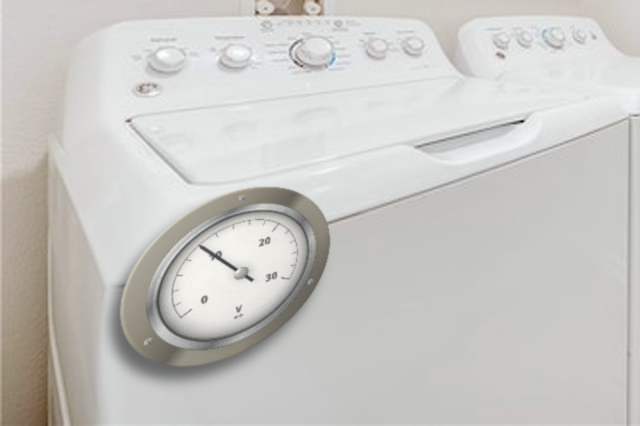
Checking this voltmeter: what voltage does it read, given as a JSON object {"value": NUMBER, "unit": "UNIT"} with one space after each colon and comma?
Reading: {"value": 10, "unit": "V"}
